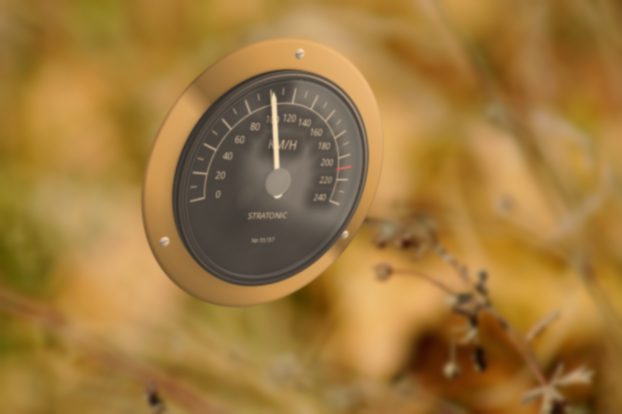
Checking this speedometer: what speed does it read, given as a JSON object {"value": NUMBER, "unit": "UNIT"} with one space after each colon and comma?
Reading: {"value": 100, "unit": "km/h"}
